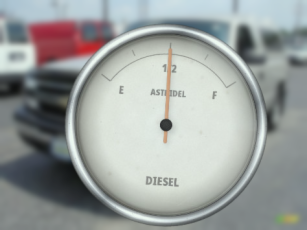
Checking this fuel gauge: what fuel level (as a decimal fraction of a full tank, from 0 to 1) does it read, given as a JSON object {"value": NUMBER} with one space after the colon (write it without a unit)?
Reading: {"value": 0.5}
